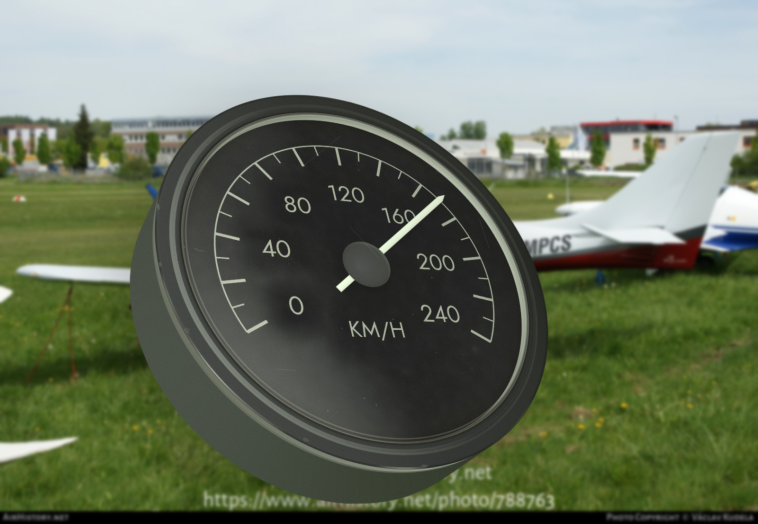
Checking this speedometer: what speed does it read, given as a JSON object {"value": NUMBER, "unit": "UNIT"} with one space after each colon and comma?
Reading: {"value": 170, "unit": "km/h"}
